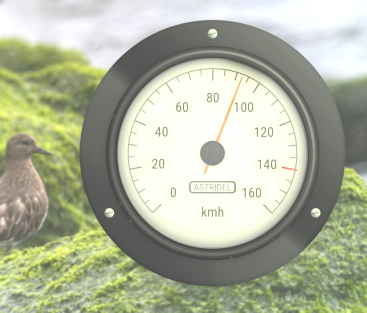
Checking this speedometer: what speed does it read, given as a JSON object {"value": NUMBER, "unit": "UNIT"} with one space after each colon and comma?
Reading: {"value": 92.5, "unit": "km/h"}
